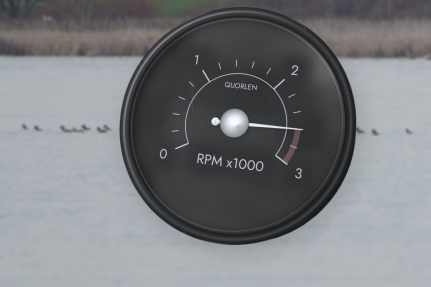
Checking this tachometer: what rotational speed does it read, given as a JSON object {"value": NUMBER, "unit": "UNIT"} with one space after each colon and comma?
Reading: {"value": 2600, "unit": "rpm"}
